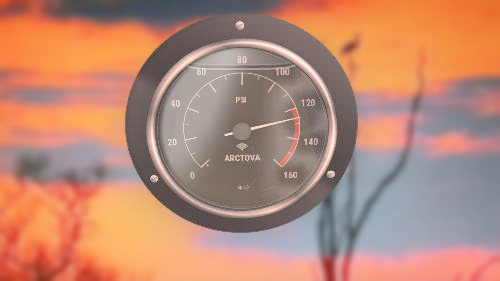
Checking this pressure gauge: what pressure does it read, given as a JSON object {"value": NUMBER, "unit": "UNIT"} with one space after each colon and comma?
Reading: {"value": 125, "unit": "psi"}
